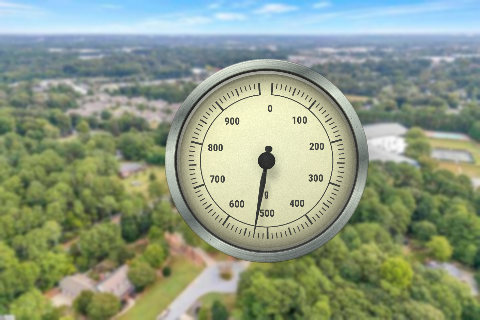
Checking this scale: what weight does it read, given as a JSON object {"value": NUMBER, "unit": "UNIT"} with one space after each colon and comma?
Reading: {"value": 530, "unit": "g"}
